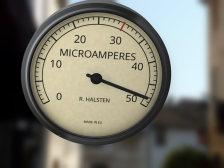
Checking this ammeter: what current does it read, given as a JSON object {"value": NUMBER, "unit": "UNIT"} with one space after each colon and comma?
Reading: {"value": 48, "unit": "µA"}
